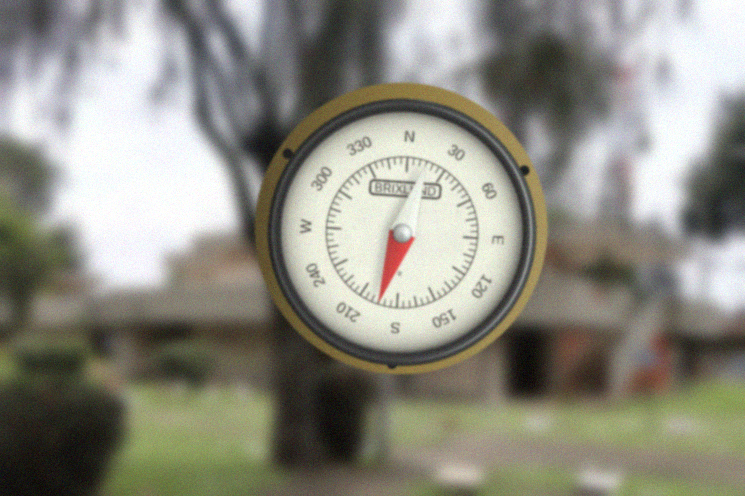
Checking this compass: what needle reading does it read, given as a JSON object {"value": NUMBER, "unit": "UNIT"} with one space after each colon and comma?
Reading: {"value": 195, "unit": "°"}
